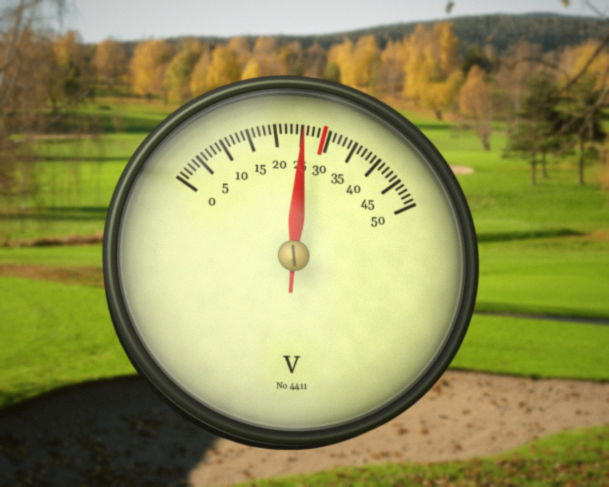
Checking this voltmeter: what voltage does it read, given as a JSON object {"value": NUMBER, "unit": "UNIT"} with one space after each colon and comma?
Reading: {"value": 25, "unit": "V"}
